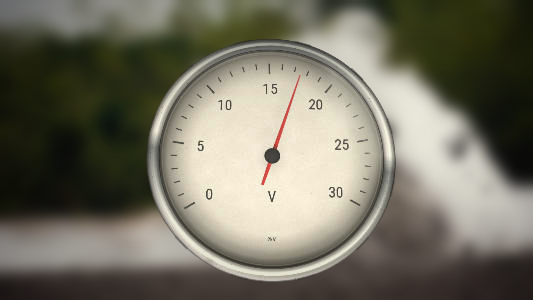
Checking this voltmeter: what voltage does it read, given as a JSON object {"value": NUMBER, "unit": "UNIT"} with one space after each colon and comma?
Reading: {"value": 17.5, "unit": "V"}
